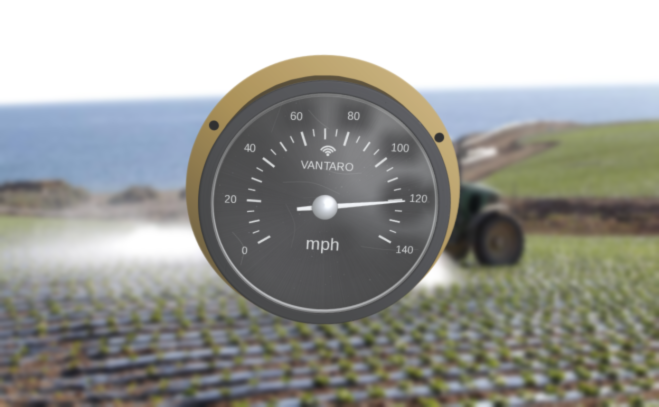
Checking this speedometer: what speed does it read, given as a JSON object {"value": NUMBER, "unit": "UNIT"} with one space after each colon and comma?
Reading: {"value": 120, "unit": "mph"}
